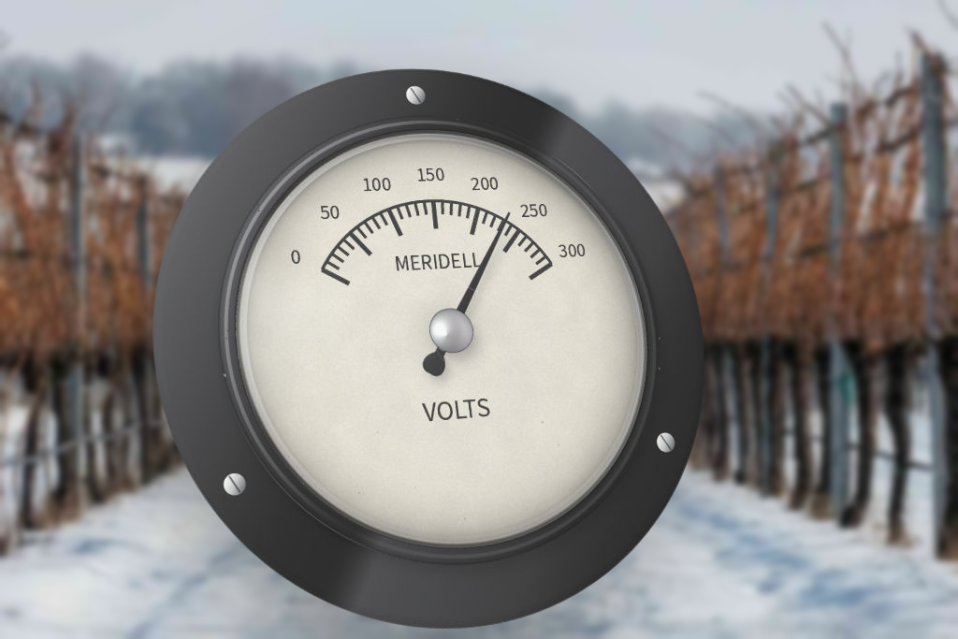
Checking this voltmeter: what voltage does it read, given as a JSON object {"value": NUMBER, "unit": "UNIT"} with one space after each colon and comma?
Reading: {"value": 230, "unit": "V"}
